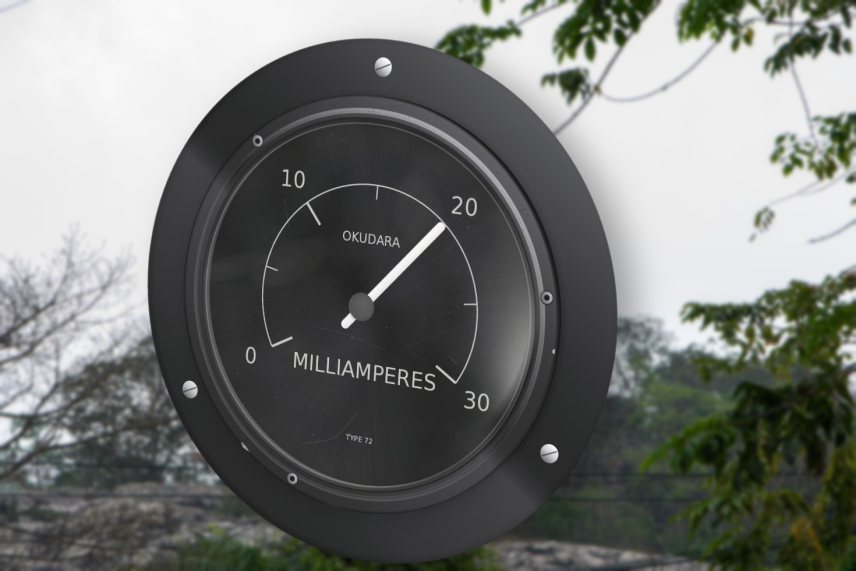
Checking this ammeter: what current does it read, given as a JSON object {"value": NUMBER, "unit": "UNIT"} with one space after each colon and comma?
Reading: {"value": 20, "unit": "mA"}
